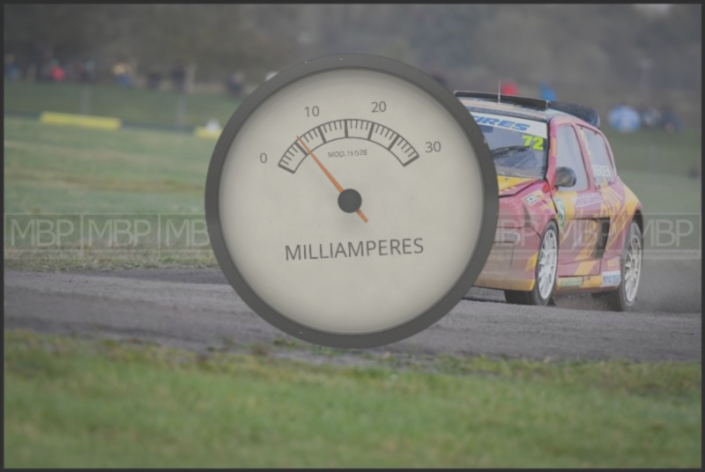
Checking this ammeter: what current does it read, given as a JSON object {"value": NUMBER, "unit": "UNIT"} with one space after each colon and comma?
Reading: {"value": 6, "unit": "mA"}
